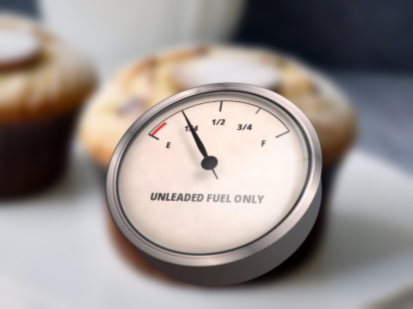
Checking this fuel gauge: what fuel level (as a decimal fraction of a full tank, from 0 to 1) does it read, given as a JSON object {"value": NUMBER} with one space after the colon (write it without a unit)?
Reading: {"value": 0.25}
